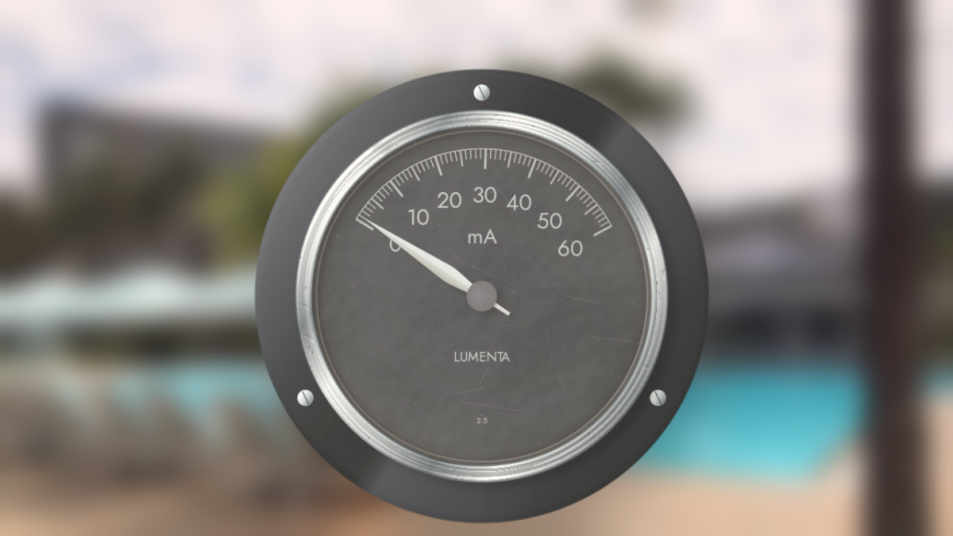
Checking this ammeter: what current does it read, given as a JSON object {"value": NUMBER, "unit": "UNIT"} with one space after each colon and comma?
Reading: {"value": 1, "unit": "mA"}
